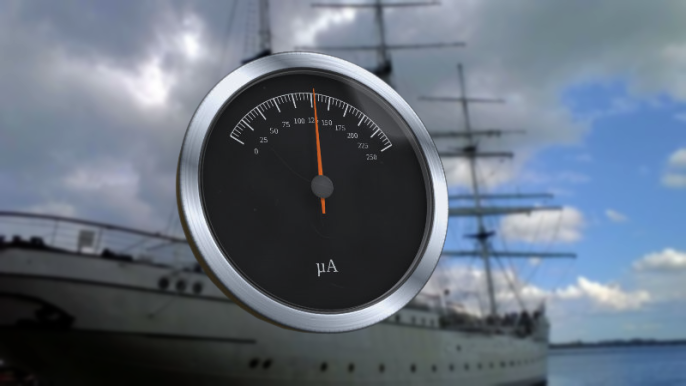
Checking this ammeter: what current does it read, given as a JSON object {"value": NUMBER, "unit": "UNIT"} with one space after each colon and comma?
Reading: {"value": 125, "unit": "µA"}
